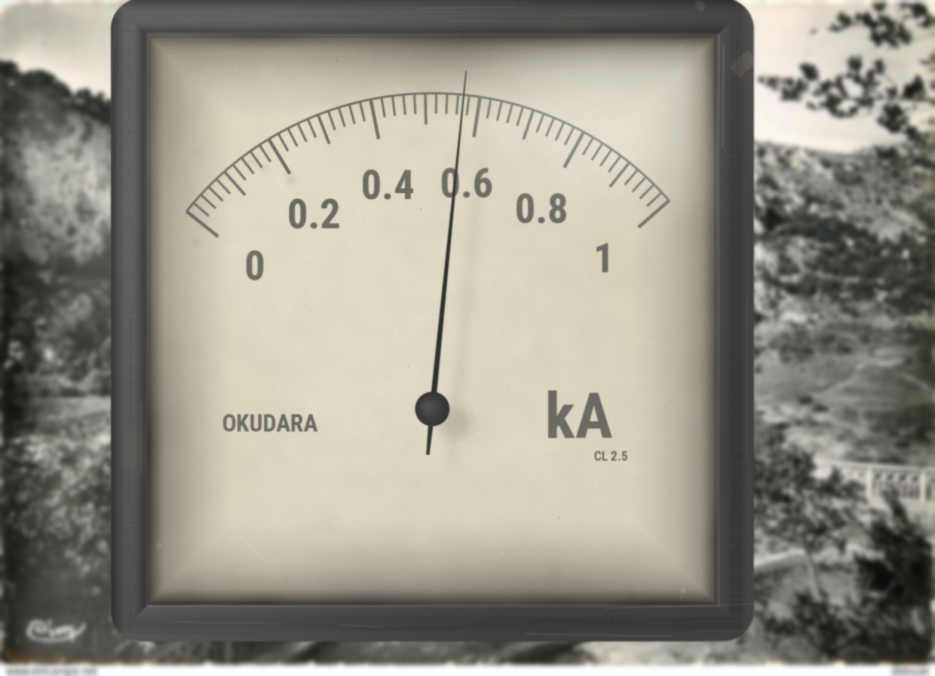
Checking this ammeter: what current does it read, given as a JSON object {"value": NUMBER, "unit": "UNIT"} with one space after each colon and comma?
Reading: {"value": 0.57, "unit": "kA"}
